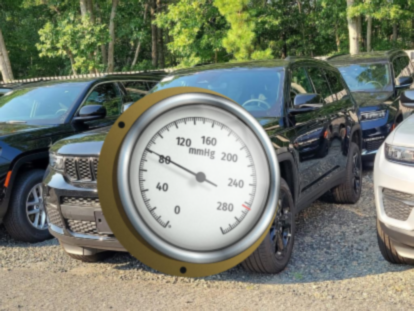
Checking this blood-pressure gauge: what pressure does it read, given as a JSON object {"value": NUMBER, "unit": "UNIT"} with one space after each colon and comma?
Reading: {"value": 80, "unit": "mmHg"}
